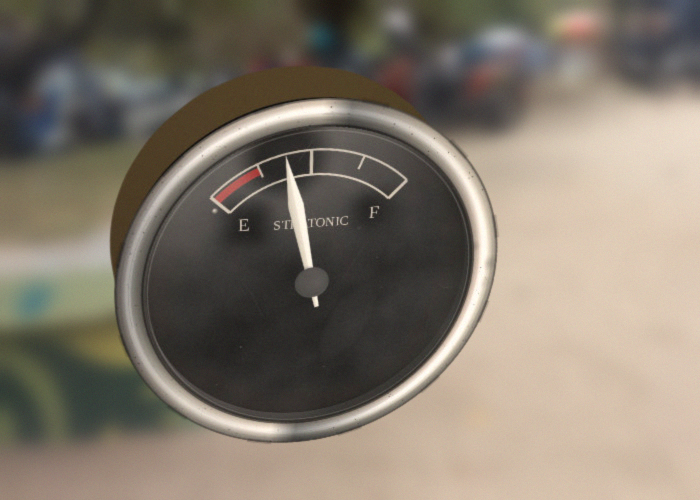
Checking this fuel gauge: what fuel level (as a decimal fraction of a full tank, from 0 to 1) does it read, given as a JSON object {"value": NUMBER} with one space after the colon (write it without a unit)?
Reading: {"value": 0.375}
